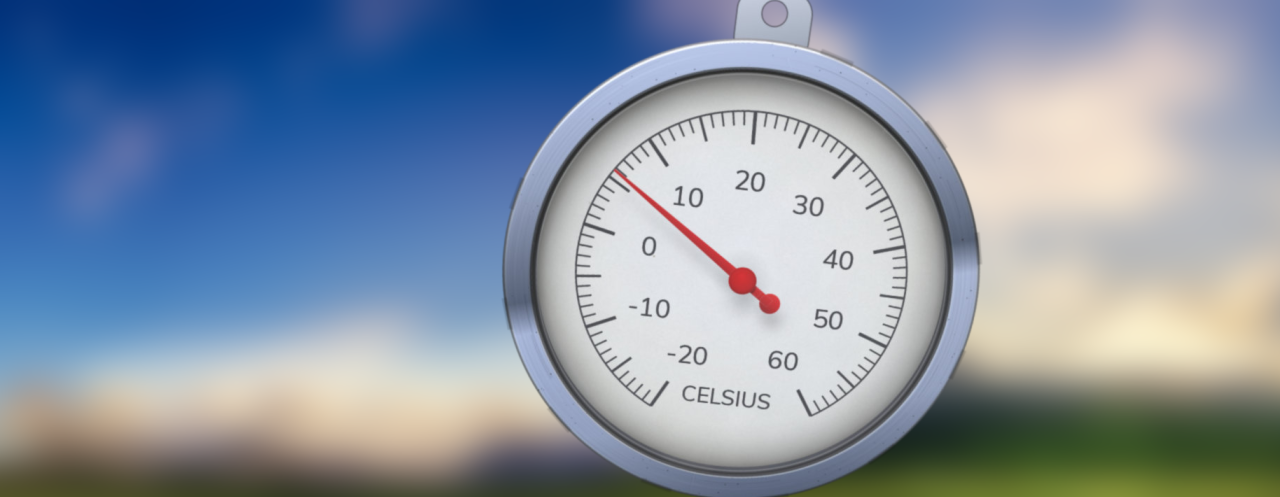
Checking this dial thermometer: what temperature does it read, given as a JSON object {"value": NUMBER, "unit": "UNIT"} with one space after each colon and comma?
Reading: {"value": 6, "unit": "°C"}
